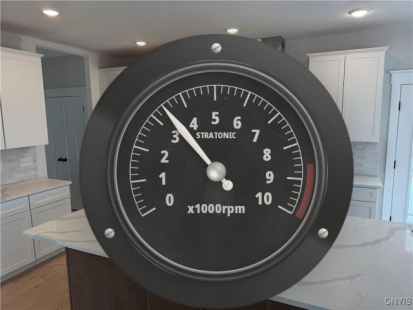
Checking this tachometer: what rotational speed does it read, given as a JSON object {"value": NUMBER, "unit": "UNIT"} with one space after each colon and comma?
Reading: {"value": 3400, "unit": "rpm"}
